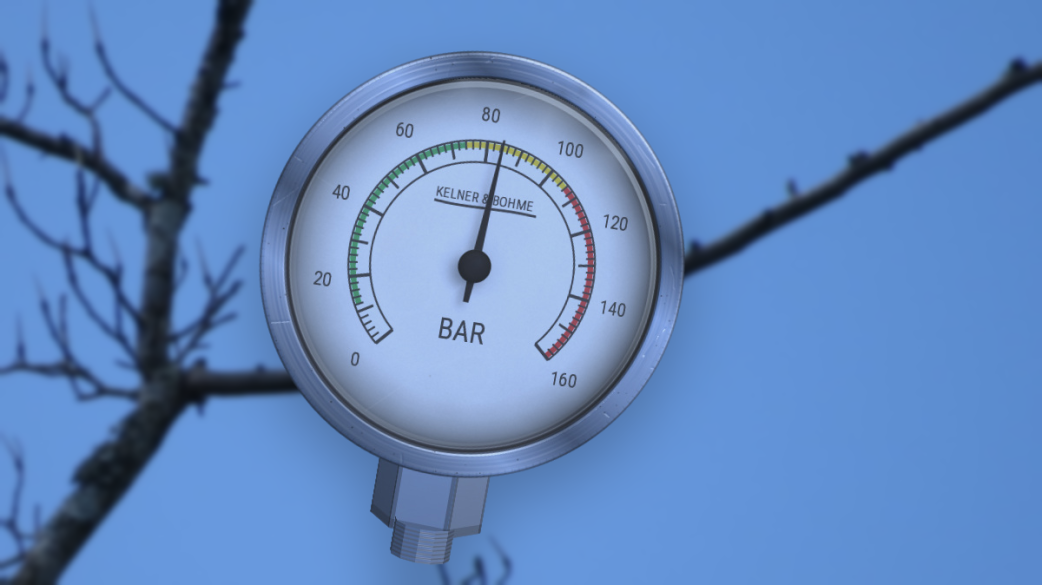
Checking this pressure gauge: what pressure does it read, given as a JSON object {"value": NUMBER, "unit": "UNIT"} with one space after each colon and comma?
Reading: {"value": 84, "unit": "bar"}
